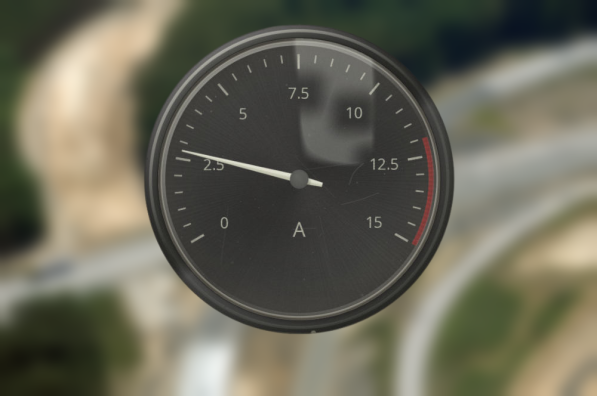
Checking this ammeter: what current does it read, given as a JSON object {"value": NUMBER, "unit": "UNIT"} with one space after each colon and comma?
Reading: {"value": 2.75, "unit": "A"}
